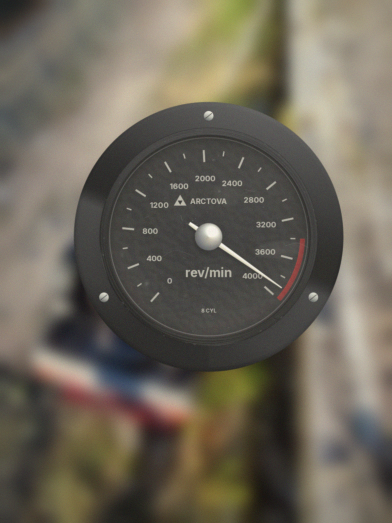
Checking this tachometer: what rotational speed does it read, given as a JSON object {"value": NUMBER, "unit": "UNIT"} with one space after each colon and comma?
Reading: {"value": 3900, "unit": "rpm"}
